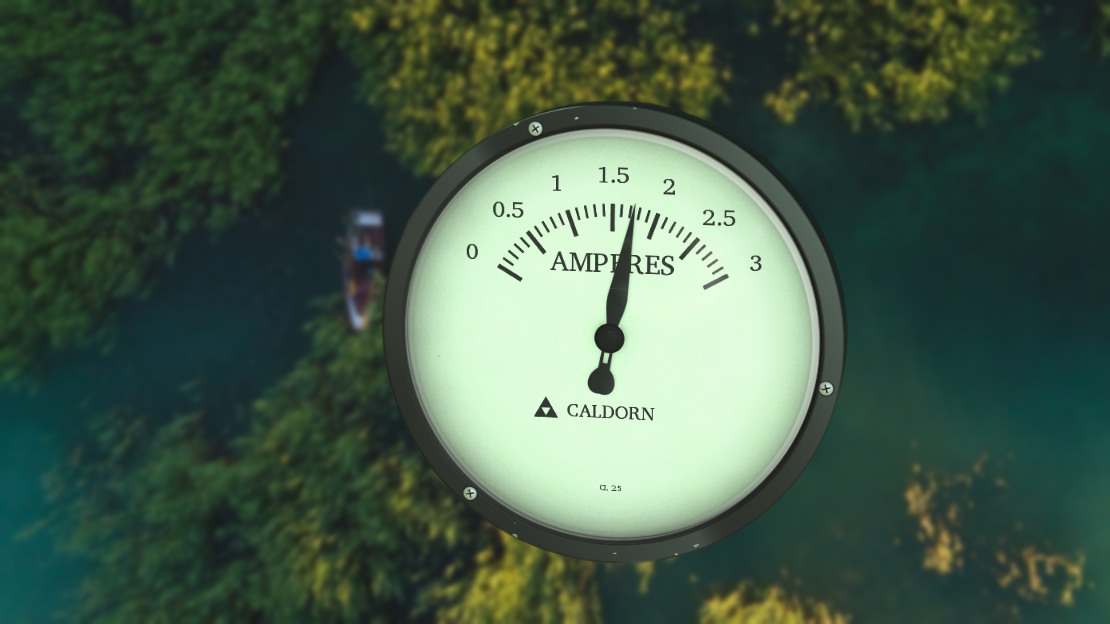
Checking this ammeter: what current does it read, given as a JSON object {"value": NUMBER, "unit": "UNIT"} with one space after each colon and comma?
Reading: {"value": 1.75, "unit": "A"}
